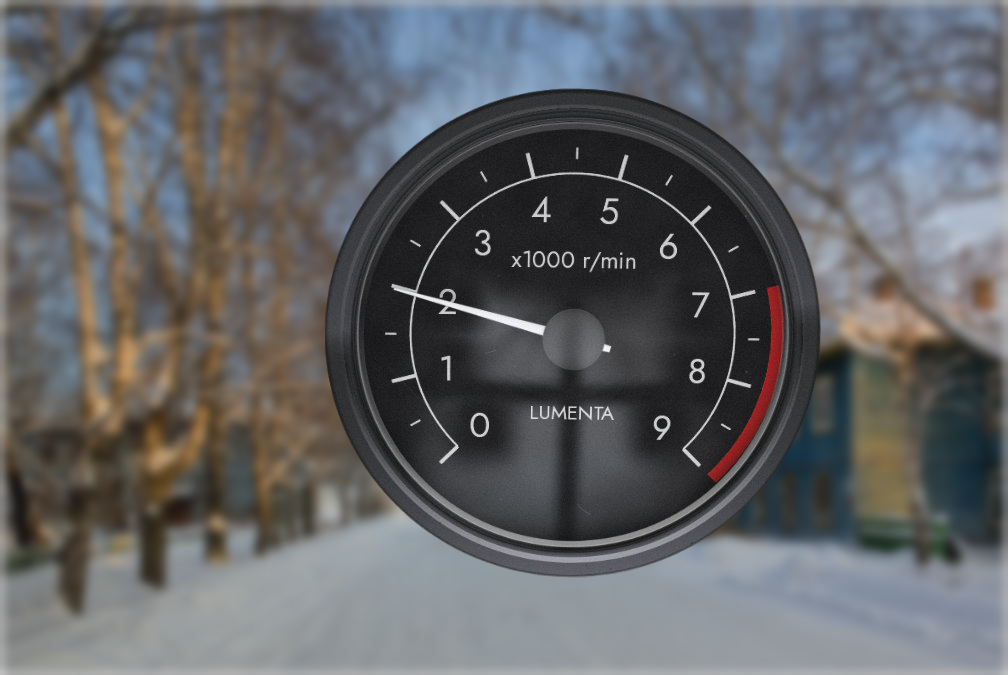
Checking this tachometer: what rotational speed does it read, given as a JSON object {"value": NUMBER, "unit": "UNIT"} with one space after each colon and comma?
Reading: {"value": 2000, "unit": "rpm"}
